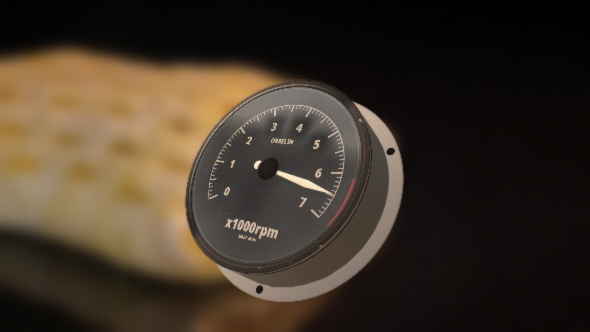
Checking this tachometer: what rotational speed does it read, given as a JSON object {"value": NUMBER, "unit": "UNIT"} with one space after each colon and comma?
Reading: {"value": 6500, "unit": "rpm"}
